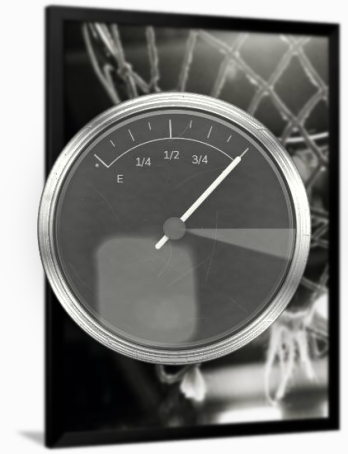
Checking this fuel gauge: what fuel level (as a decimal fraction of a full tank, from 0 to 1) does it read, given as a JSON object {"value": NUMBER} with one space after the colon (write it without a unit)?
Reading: {"value": 1}
